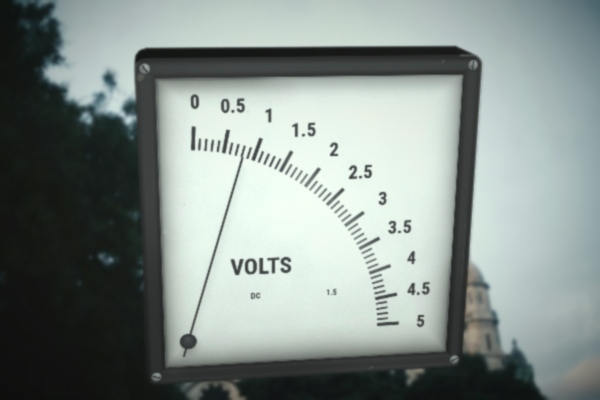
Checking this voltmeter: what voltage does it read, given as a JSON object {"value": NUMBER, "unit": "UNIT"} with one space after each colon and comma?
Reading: {"value": 0.8, "unit": "V"}
